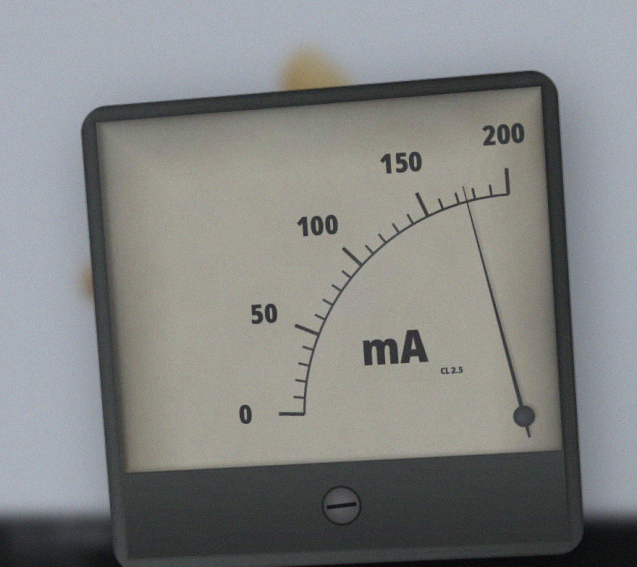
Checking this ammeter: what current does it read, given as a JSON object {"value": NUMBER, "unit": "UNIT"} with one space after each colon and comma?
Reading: {"value": 175, "unit": "mA"}
